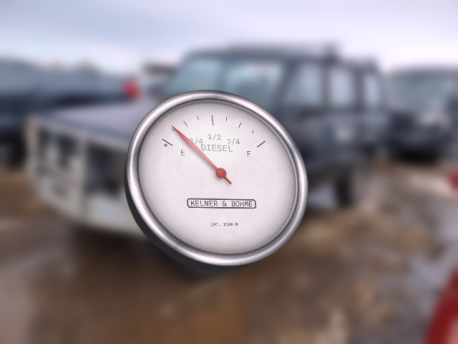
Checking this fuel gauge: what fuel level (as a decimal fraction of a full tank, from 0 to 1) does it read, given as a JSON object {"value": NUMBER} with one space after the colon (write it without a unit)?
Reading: {"value": 0.125}
